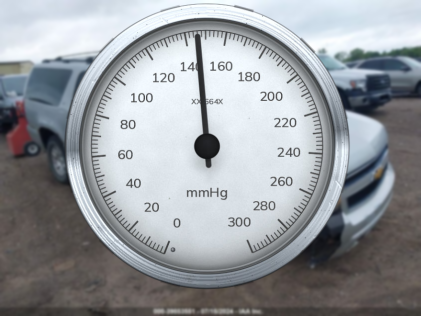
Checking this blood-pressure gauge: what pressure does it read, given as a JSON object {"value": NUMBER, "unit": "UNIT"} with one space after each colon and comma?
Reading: {"value": 146, "unit": "mmHg"}
